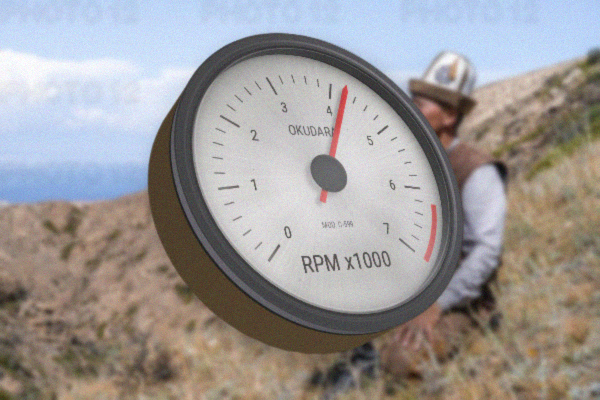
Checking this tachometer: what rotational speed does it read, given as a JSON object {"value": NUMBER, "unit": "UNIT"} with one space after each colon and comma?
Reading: {"value": 4200, "unit": "rpm"}
